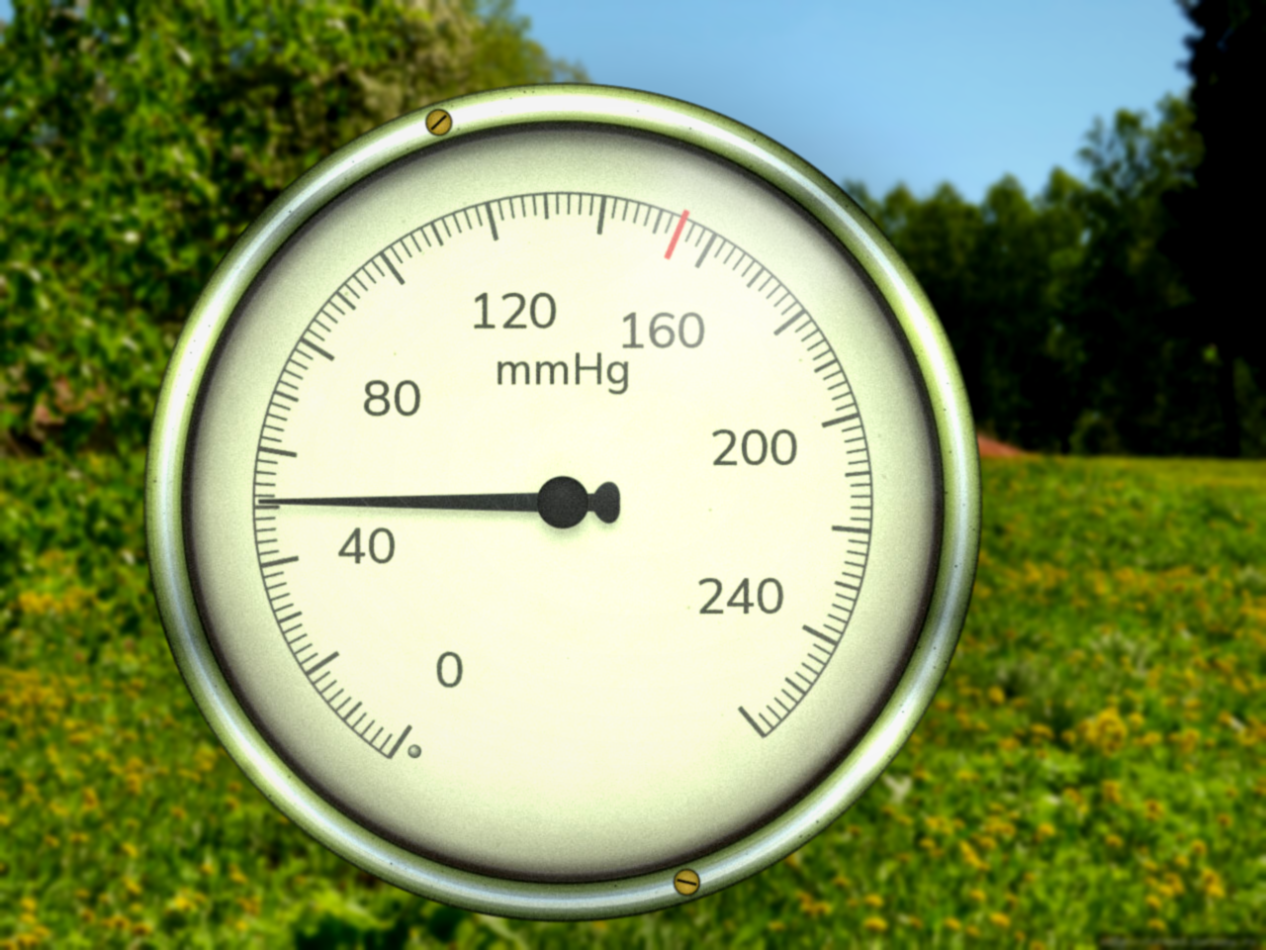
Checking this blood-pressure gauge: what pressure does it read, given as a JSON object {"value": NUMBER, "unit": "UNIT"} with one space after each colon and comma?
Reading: {"value": 51, "unit": "mmHg"}
